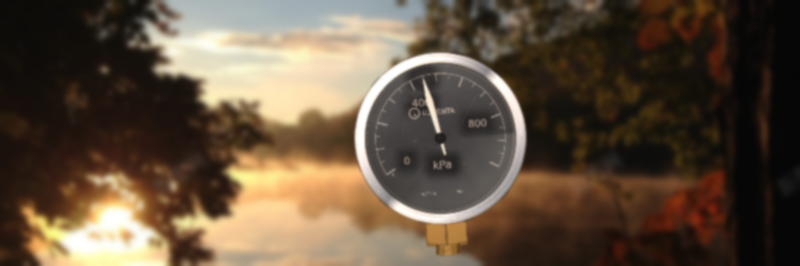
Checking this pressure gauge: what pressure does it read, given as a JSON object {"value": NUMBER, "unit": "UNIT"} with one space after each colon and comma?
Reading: {"value": 450, "unit": "kPa"}
